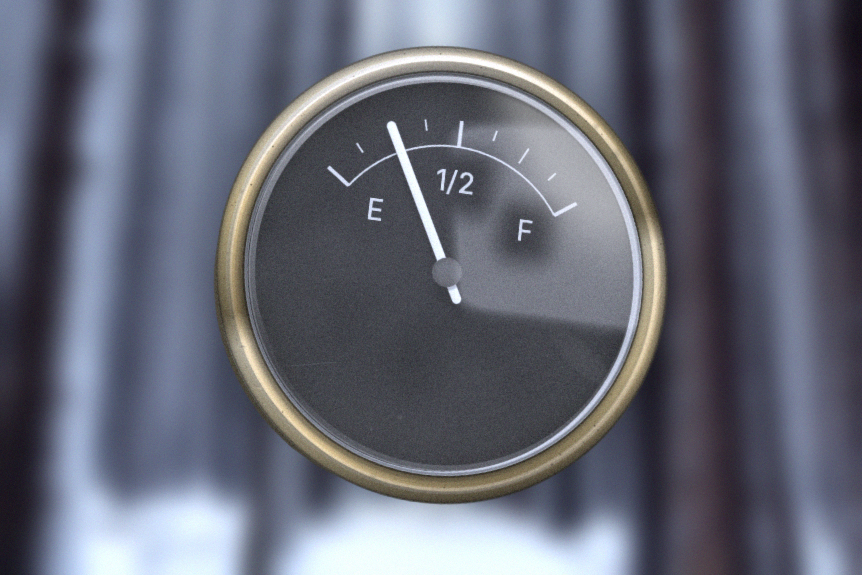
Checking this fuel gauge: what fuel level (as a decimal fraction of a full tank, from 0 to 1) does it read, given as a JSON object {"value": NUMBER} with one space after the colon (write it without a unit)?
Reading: {"value": 0.25}
